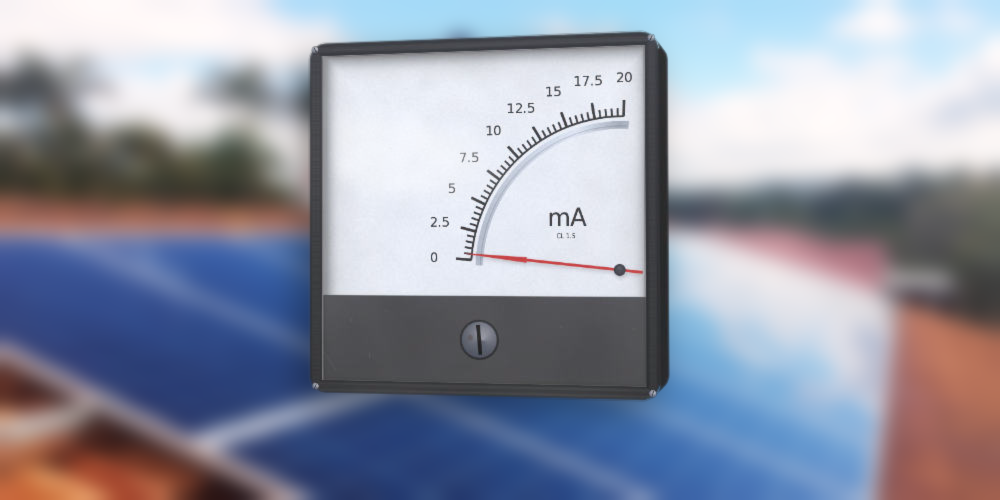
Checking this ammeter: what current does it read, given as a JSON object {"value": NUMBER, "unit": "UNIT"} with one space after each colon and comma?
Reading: {"value": 0.5, "unit": "mA"}
